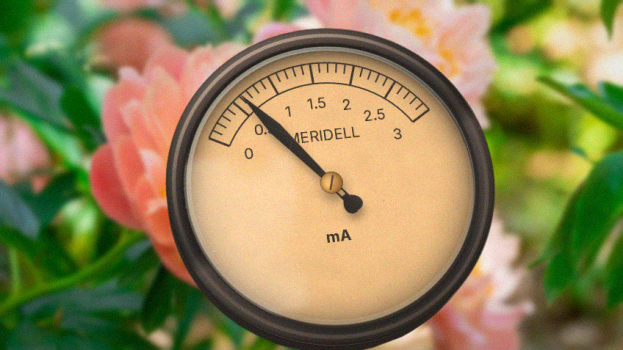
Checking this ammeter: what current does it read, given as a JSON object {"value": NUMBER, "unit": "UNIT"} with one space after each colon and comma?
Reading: {"value": 0.6, "unit": "mA"}
